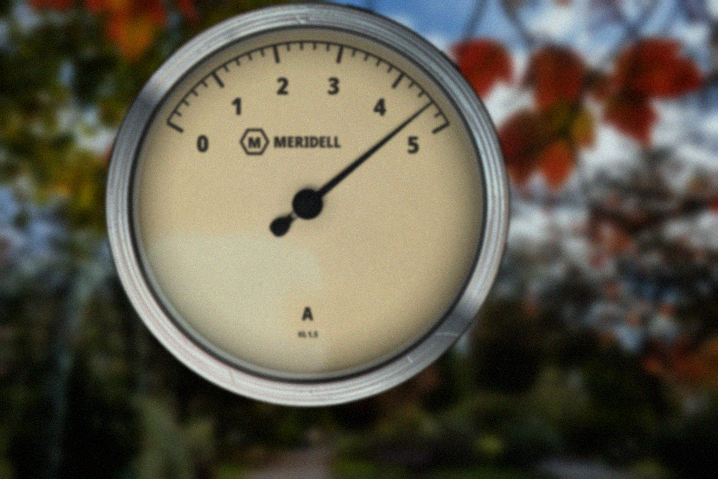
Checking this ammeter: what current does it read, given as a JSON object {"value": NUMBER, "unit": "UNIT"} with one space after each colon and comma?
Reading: {"value": 4.6, "unit": "A"}
